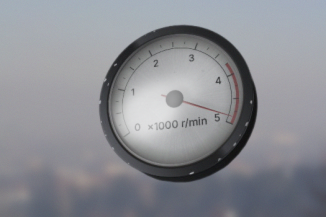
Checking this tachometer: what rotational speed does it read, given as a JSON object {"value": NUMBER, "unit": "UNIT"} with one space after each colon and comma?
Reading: {"value": 4875, "unit": "rpm"}
